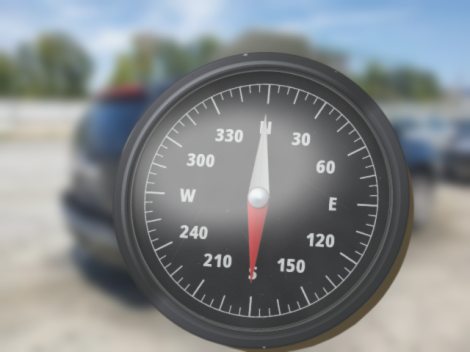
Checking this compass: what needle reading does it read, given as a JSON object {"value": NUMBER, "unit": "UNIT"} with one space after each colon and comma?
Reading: {"value": 180, "unit": "°"}
